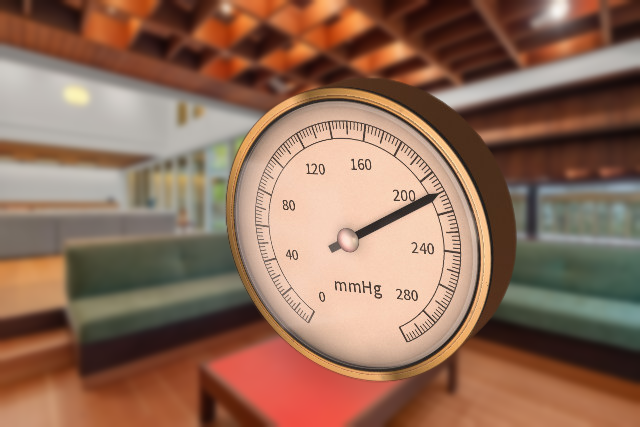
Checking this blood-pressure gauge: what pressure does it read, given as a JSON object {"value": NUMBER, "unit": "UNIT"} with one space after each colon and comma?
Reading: {"value": 210, "unit": "mmHg"}
